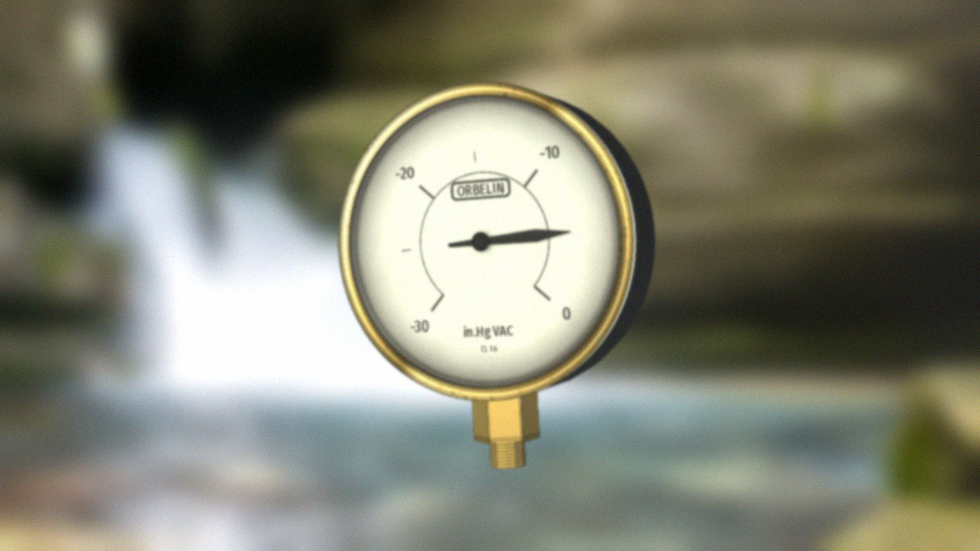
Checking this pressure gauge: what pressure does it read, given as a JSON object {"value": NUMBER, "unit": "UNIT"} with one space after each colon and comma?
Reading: {"value": -5, "unit": "inHg"}
